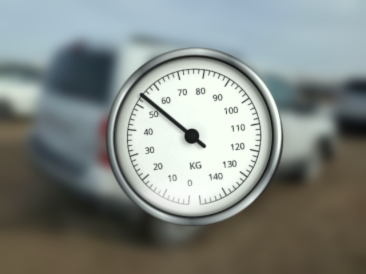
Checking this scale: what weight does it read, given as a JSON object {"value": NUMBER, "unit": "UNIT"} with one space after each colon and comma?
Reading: {"value": 54, "unit": "kg"}
